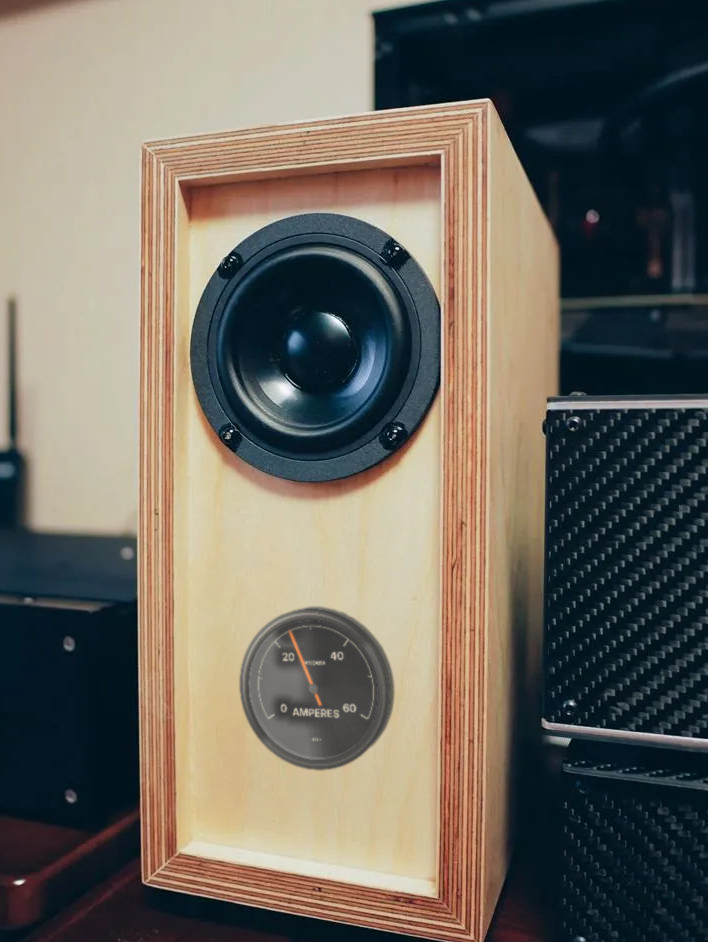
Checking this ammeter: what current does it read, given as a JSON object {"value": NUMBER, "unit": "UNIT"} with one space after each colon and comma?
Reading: {"value": 25, "unit": "A"}
